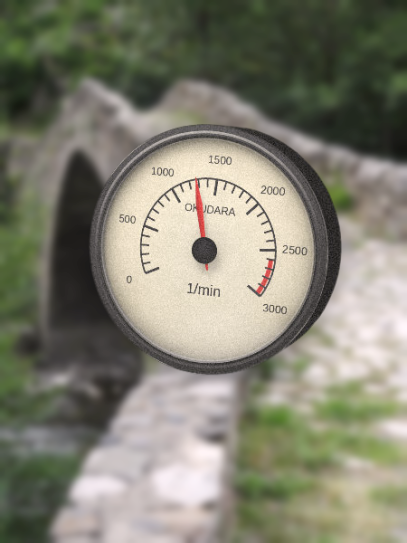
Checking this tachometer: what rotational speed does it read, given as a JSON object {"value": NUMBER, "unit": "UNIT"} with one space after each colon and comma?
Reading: {"value": 1300, "unit": "rpm"}
